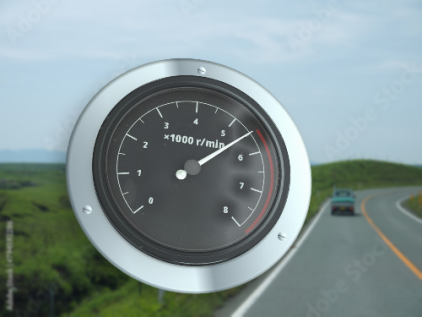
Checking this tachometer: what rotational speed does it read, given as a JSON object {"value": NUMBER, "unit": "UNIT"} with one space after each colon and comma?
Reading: {"value": 5500, "unit": "rpm"}
